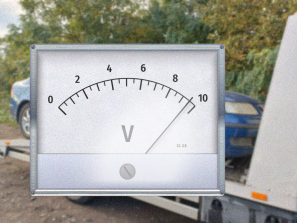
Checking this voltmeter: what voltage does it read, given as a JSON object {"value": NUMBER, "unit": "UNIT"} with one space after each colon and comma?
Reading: {"value": 9.5, "unit": "V"}
